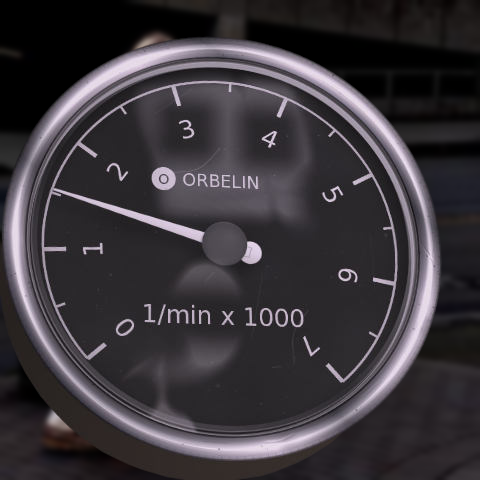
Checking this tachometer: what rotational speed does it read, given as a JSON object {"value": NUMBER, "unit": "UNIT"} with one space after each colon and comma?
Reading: {"value": 1500, "unit": "rpm"}
